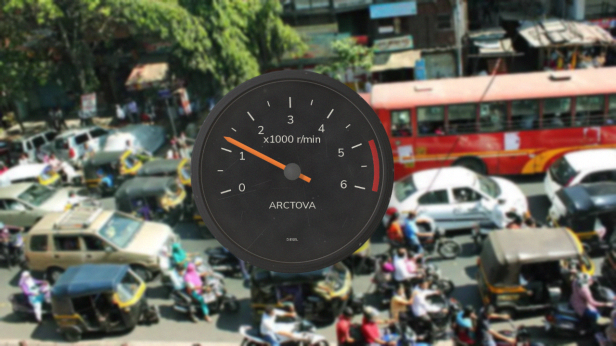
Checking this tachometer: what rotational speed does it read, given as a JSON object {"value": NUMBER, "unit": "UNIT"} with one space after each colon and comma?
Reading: {"value": 1250, "unit": "rpm"}
